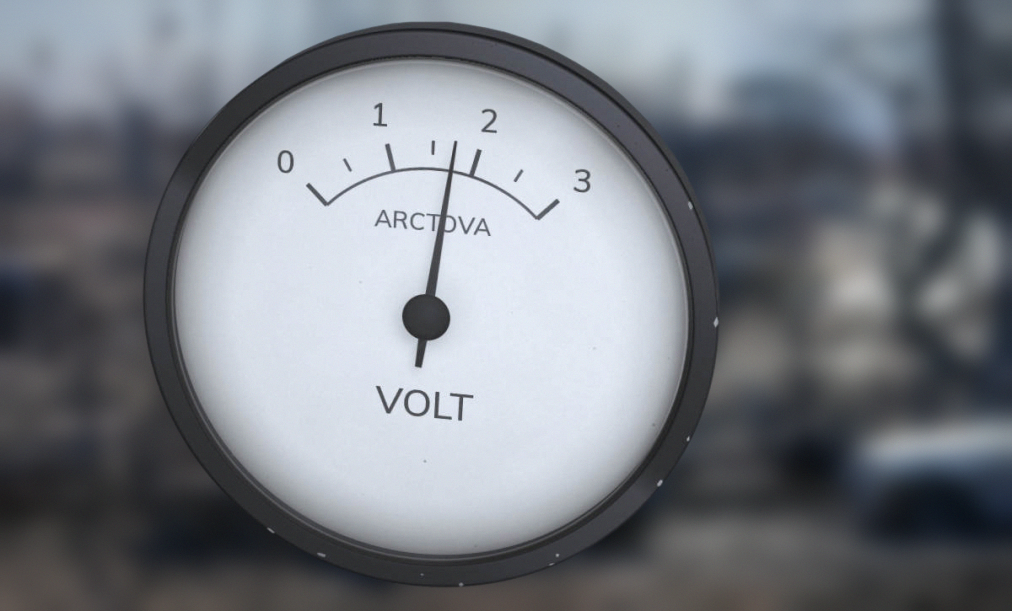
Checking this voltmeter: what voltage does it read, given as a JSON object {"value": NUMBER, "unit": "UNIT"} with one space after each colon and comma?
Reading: {"value": 1.75, "unit": "V"}
